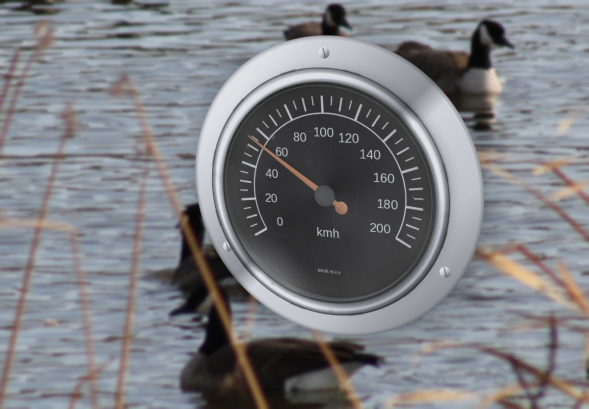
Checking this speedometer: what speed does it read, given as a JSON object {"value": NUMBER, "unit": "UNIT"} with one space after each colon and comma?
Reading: {"value": 55, "unit": "km/h"}
